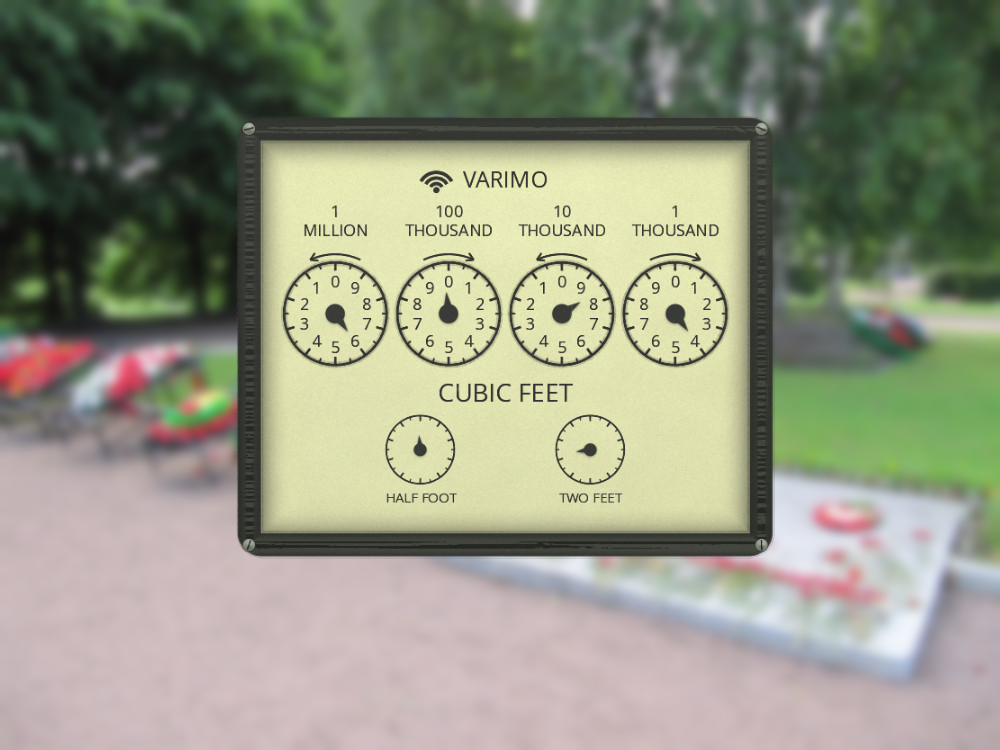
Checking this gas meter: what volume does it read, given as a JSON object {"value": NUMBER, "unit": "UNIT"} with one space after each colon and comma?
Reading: {"value": 598400, "unit": "ft³"}
